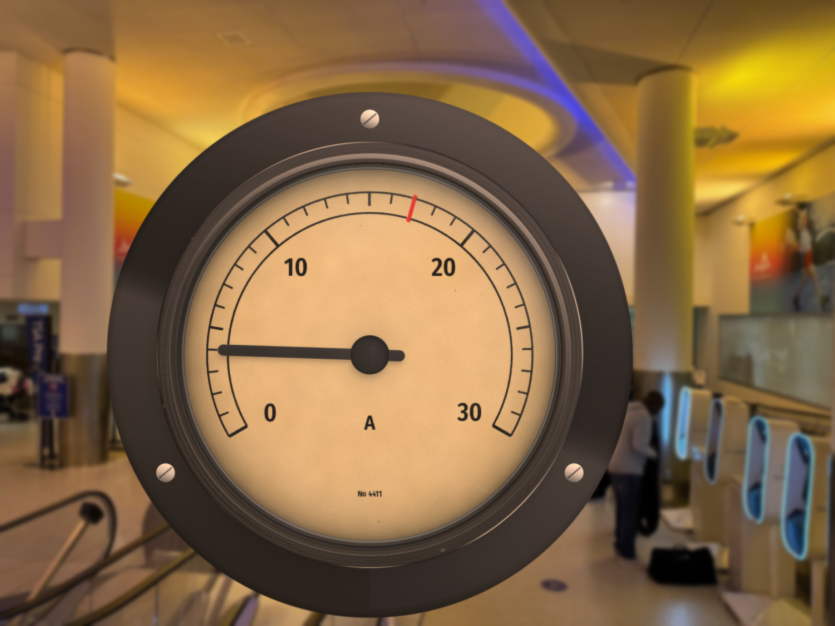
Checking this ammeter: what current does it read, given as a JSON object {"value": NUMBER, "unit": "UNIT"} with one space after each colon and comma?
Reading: {"value": 4, "unit": "A"}
